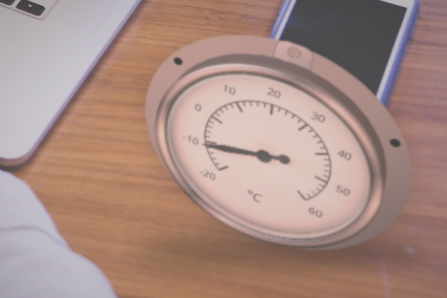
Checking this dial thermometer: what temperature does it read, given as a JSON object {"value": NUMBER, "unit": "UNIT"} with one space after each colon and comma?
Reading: {"value": -10, "unit": "°C"}
